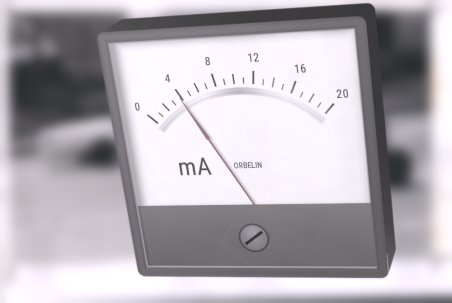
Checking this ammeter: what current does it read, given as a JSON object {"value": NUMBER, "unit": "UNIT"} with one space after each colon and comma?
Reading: {"value": 4, "unit": "mA"}
